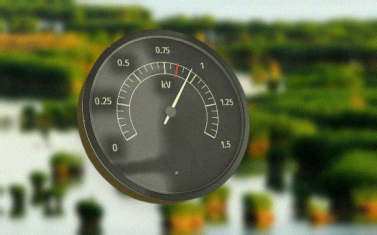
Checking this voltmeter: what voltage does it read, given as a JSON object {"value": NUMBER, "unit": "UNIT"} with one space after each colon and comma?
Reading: {"value": 0.95, "unit": "kV"}
